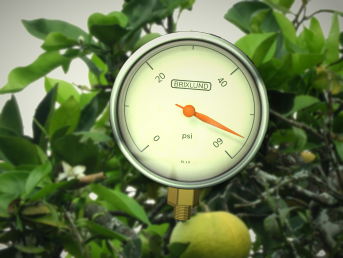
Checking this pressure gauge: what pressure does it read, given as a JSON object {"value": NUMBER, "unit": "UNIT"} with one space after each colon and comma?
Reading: {"value": 55, "unit": "psi"}
